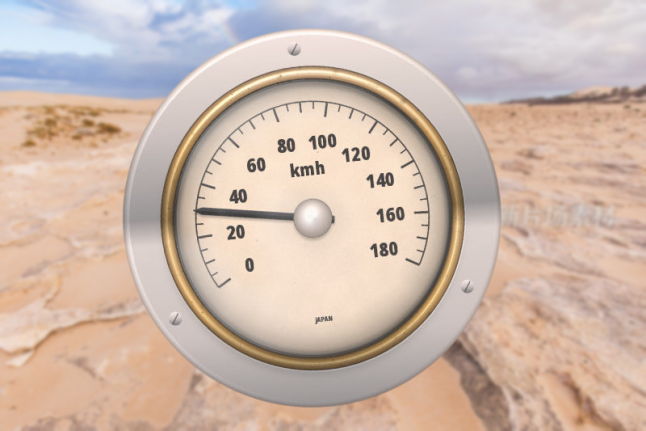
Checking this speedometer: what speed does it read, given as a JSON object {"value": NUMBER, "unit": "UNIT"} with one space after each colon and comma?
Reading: {"value": 30, "unit": "km/h"}
